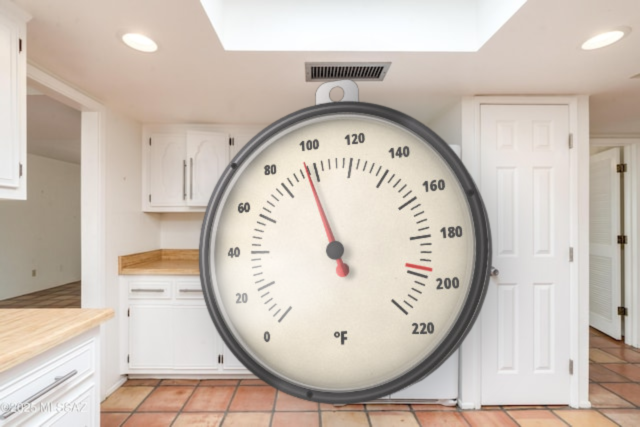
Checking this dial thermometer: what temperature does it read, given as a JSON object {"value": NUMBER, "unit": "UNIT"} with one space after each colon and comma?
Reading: {"value": 96, "unit": "°F"}
